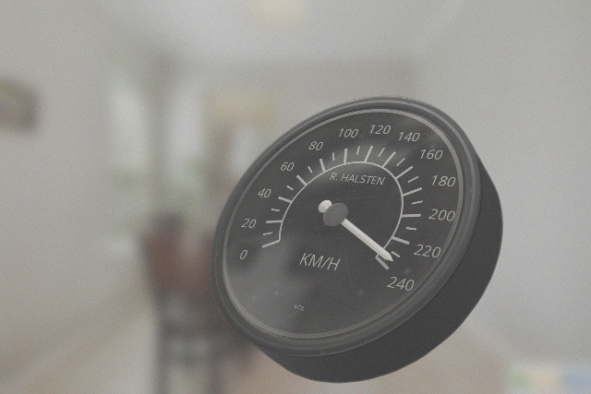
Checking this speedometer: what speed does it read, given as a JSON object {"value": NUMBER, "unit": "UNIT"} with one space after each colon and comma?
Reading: {"value": 235, "unit": "km/h"}
